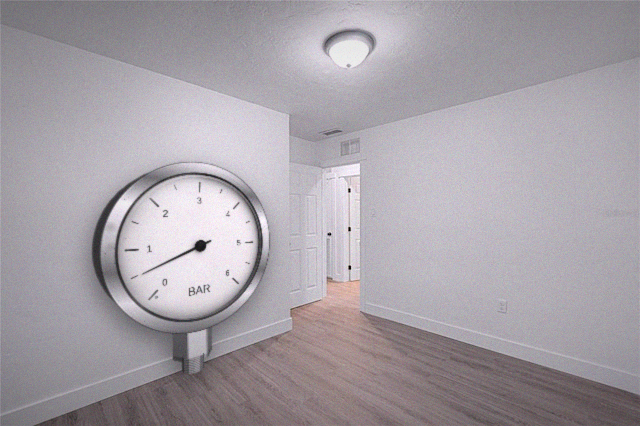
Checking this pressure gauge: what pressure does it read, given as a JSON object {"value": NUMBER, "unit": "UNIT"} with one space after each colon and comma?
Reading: {"value": 0.5, "unit": "bar"}
